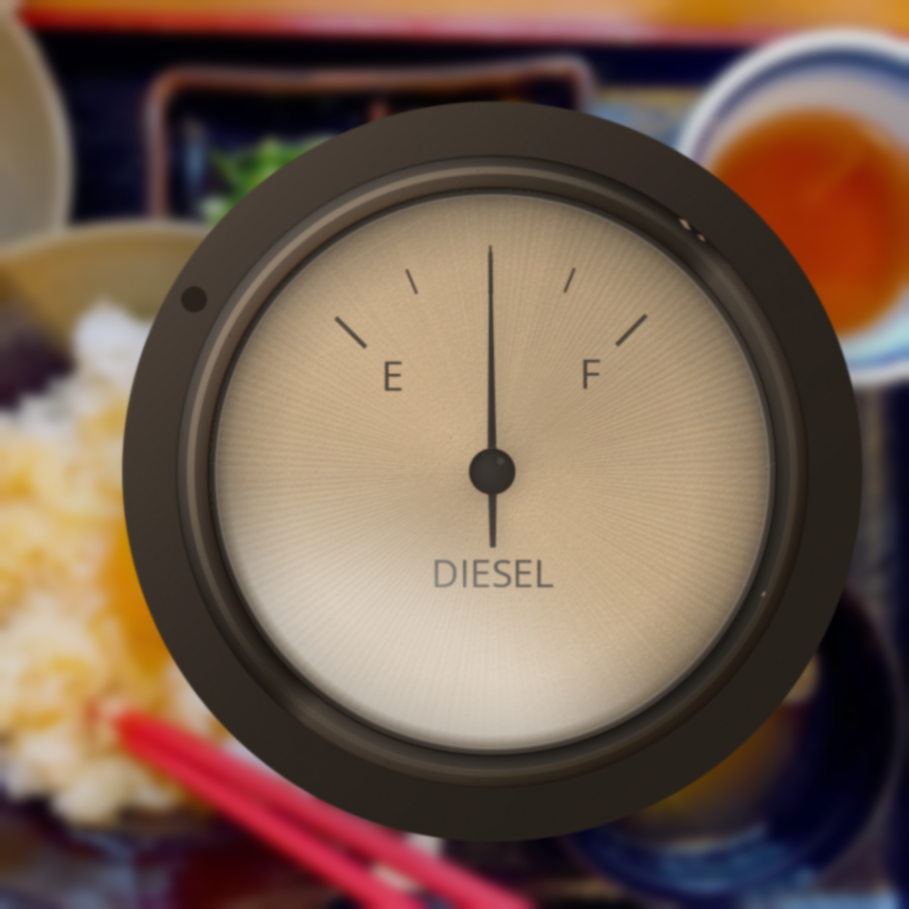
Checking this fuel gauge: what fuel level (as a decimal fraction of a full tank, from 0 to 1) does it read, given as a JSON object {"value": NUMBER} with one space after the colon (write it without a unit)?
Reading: {"value": 0.5}
